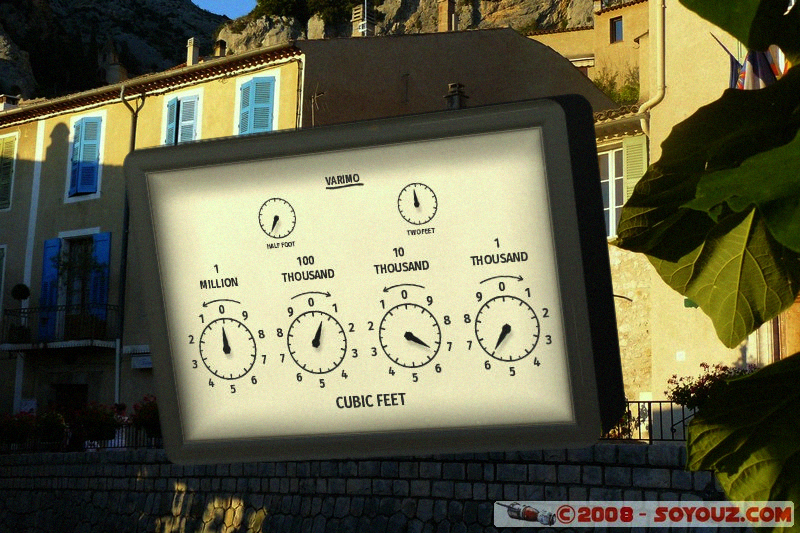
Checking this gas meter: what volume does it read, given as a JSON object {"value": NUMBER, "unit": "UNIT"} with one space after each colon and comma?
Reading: {"value": 6600, "unit": "ft³"}
